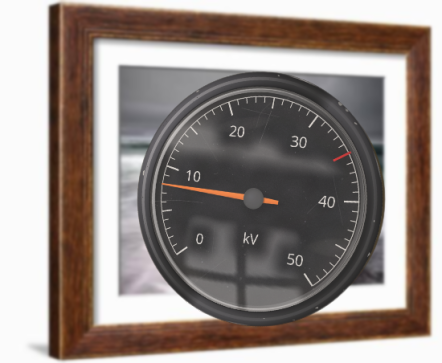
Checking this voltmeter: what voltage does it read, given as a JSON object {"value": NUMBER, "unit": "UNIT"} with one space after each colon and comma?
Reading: {"value": 8, "unit": "kV"}
